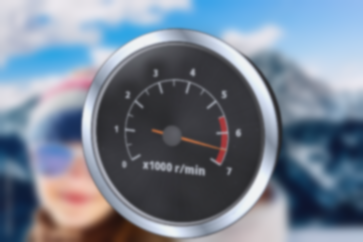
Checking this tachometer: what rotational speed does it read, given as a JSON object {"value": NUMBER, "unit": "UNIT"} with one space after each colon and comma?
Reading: {"value": 6500, "unit": "rpm"}
